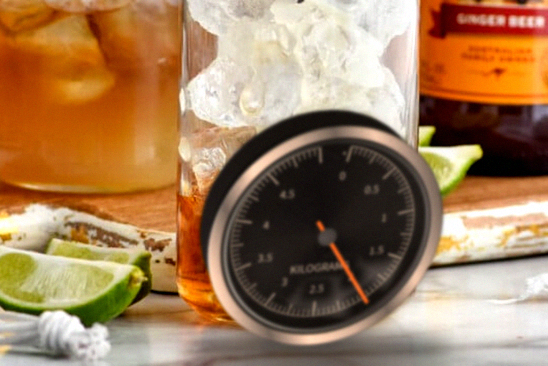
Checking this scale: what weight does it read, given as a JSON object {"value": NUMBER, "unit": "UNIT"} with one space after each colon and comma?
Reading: {"value": 2, "unit": "kg"}
